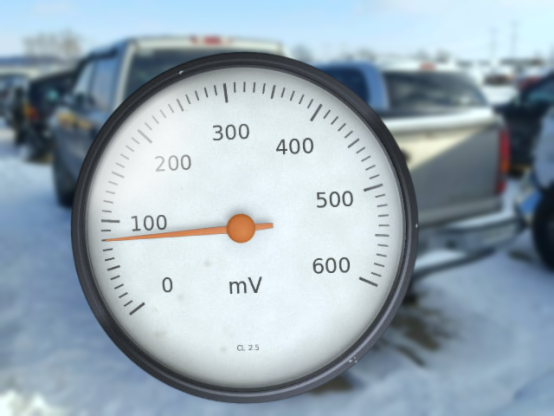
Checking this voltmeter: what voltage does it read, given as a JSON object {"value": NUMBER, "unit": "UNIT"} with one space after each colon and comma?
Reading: {"value": 80, "unit": "mV"}
